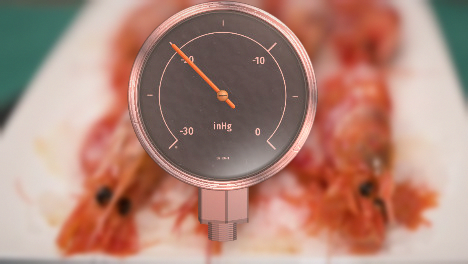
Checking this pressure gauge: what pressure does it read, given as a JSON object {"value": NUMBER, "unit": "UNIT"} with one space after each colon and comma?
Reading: {"value": -20, "unit": "inHg"}
